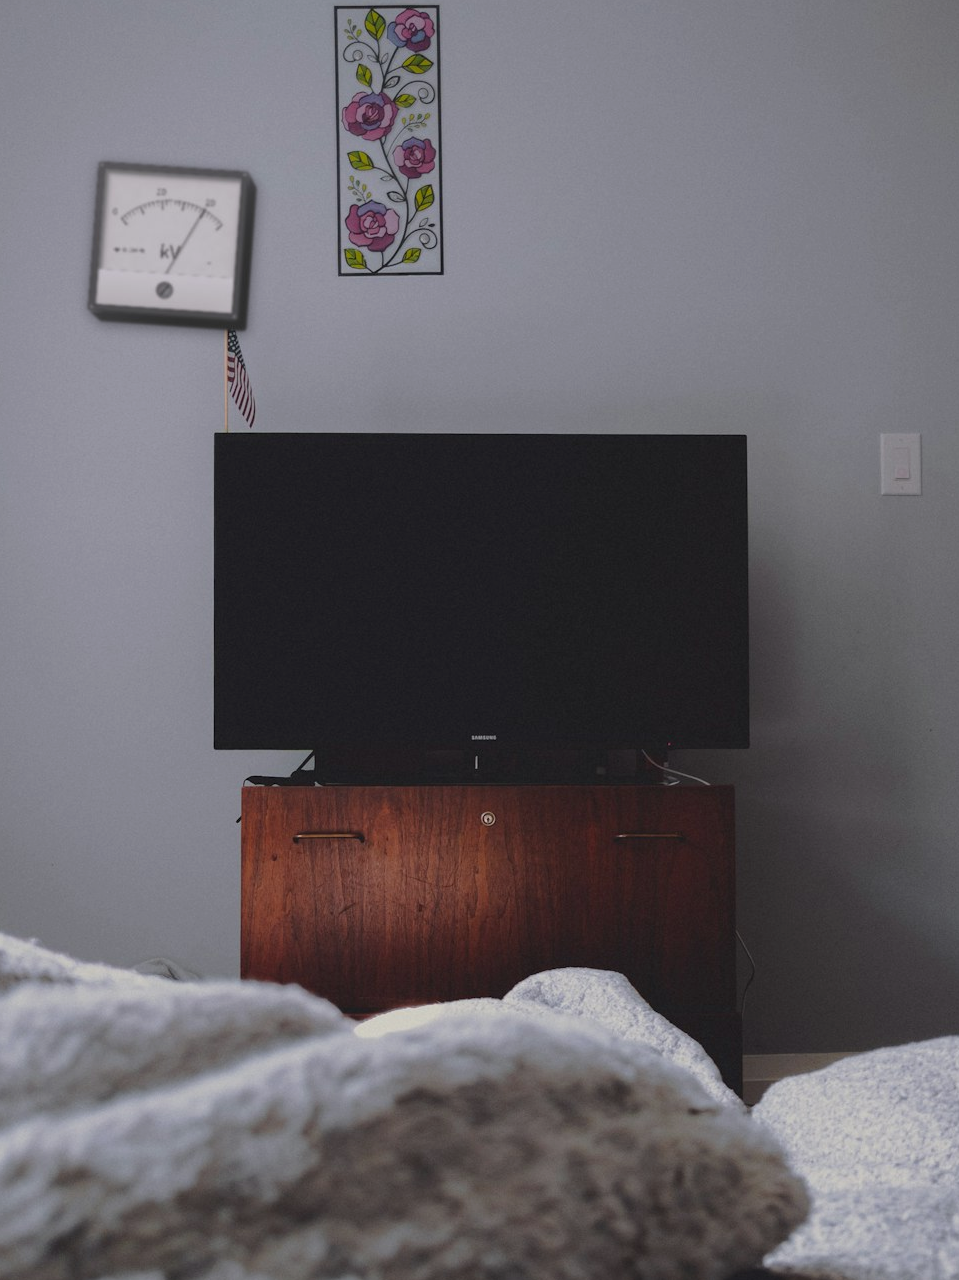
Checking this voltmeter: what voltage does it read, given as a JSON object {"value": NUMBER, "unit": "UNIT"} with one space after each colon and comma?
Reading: {"value": 20, "unit": "kV"}
